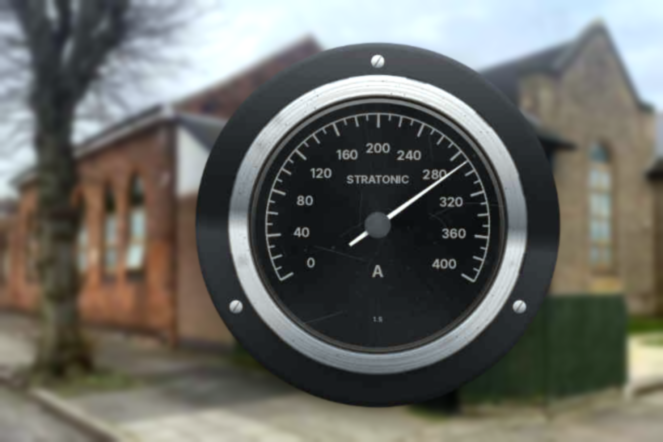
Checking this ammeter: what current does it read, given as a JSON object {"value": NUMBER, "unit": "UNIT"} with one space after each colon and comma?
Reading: {"value": 290, "unit": "A"}
